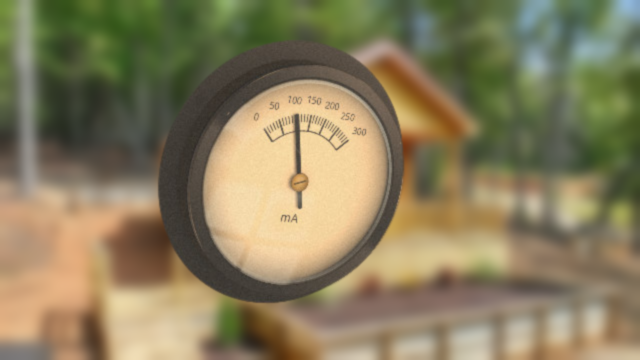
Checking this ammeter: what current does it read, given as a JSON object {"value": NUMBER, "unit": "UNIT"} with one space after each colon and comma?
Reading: {"value": 100, "unit": "mA"}
